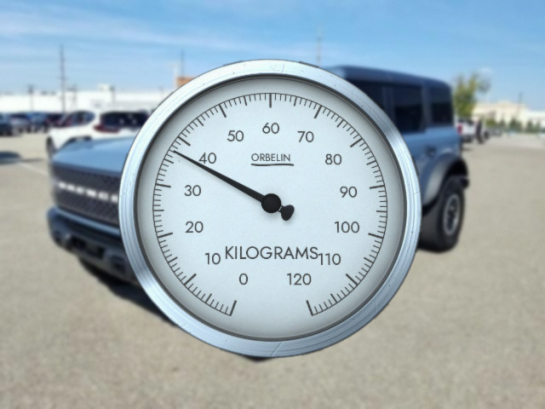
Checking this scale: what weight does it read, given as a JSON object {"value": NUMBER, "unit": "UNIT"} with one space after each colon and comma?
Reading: {"value": 37, "unit": "kg"}
